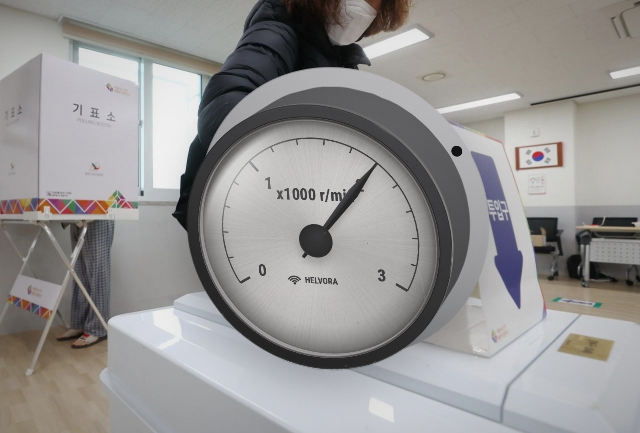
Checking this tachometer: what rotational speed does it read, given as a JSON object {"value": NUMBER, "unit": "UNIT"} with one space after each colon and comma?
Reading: {"value": 2000, "unit": "rpm"}
